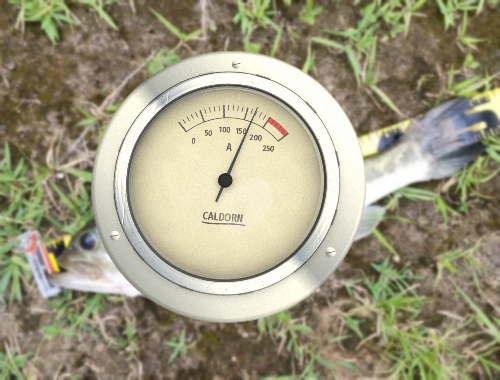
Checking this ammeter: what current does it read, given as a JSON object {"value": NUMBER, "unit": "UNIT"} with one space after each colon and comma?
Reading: {"value": 170, "unit": "A"}
